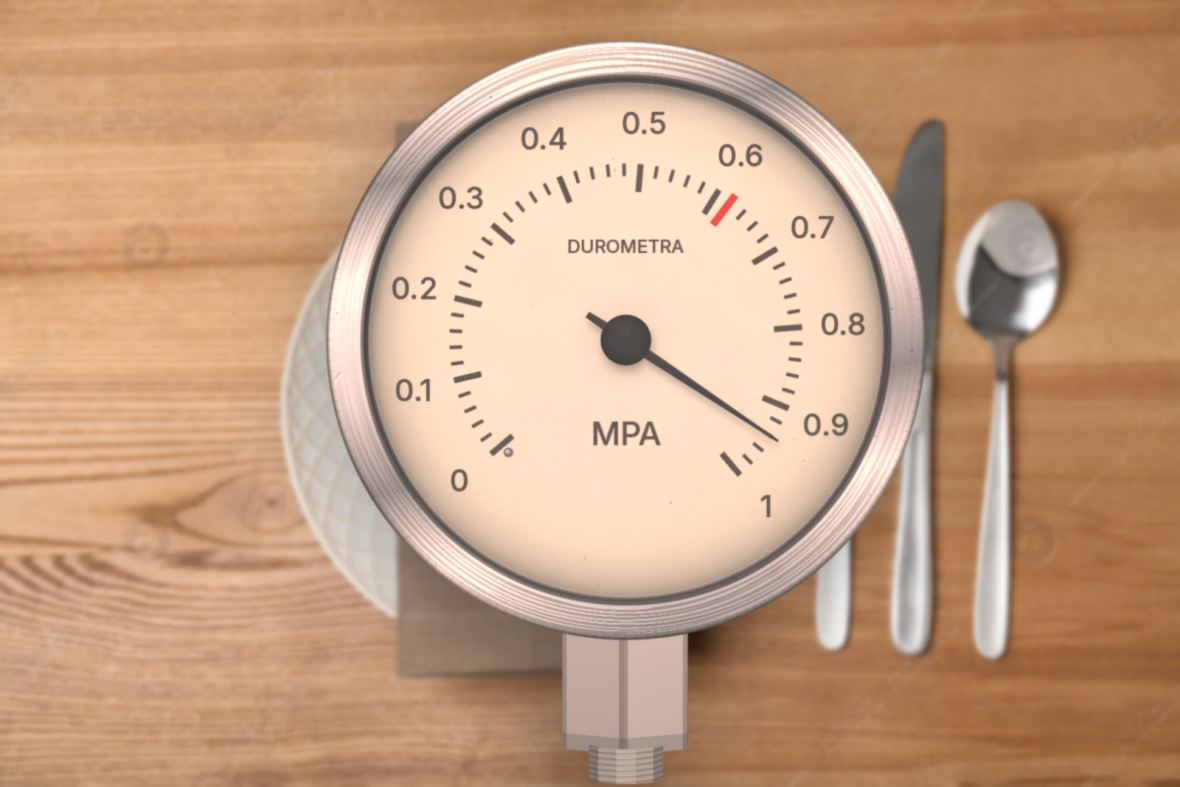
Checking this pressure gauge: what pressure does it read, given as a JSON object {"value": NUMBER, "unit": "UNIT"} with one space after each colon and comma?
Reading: {"value": 0.94, "unit": "MPa"}
